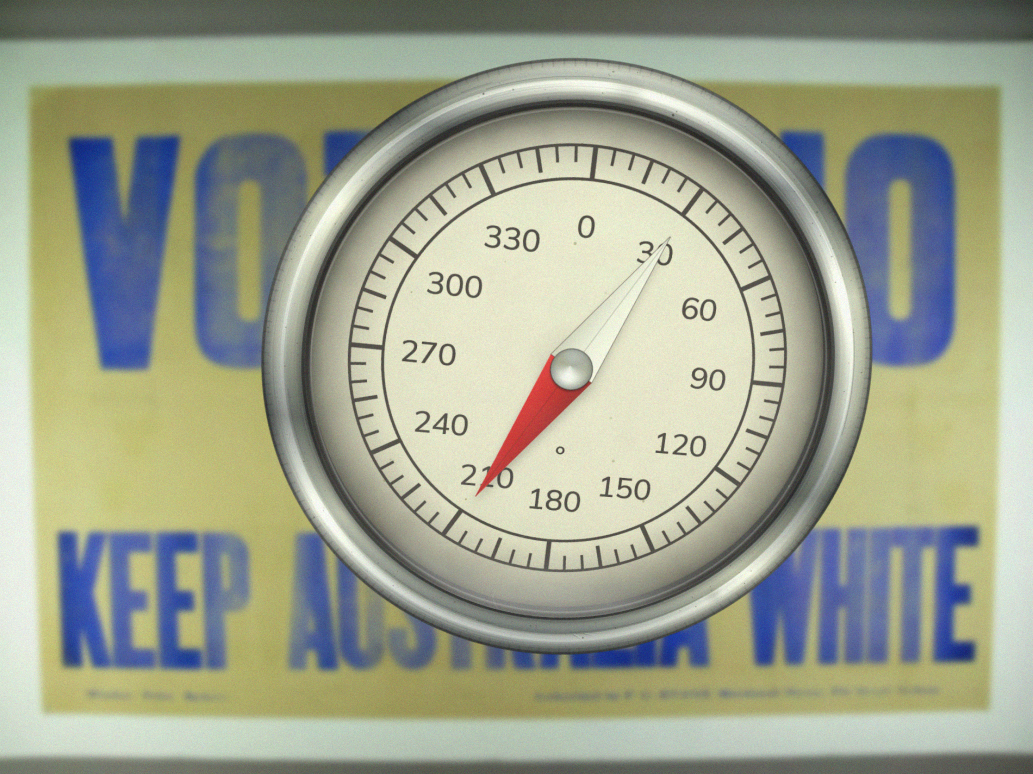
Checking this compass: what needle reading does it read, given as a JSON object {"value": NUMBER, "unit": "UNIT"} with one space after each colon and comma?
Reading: {"value": 210, "unit": "°"}
